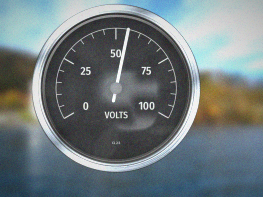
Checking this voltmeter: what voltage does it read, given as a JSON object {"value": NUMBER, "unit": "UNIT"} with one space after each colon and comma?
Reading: {"value": 55, "unit": "V"}
